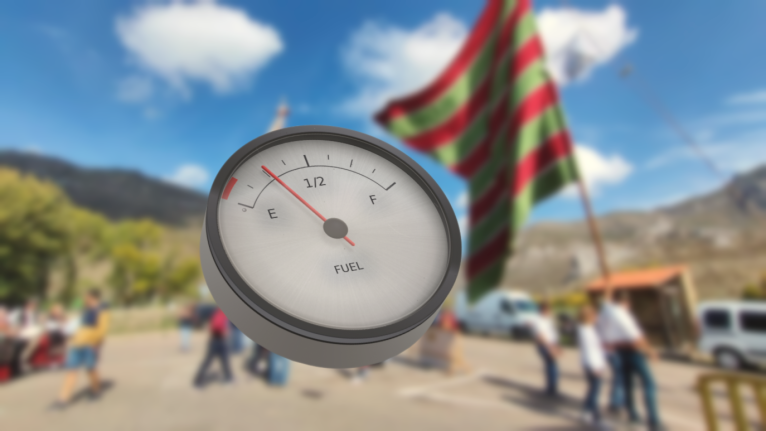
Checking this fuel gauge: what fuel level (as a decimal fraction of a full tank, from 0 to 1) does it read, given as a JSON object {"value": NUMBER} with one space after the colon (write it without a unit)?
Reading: {"value": 0.25}
